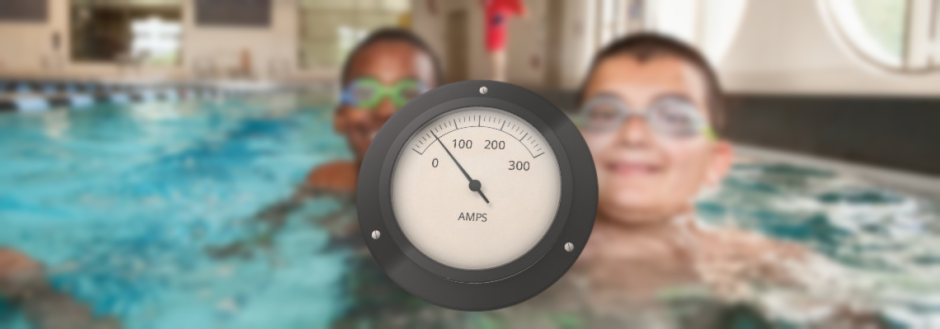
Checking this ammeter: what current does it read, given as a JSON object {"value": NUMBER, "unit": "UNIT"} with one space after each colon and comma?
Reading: {"value": 50, "unit": "A"}
